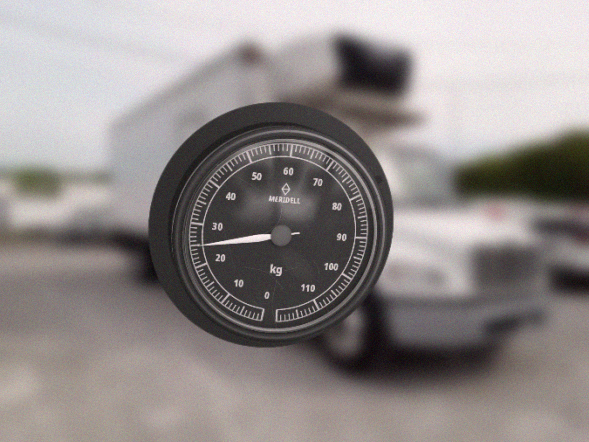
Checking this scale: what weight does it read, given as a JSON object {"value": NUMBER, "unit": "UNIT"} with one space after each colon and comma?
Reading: {"value": 25, "unit": "kg"}
